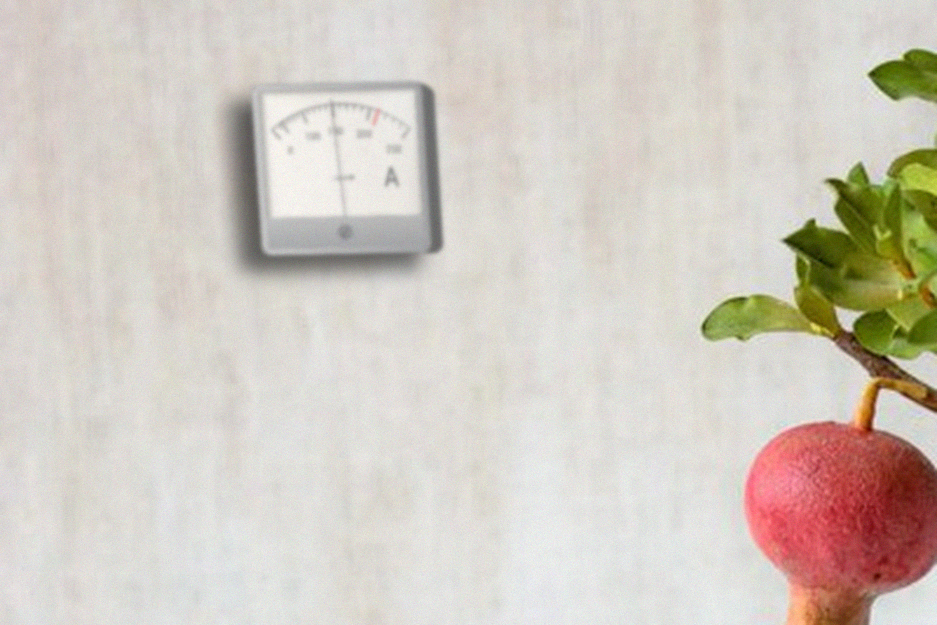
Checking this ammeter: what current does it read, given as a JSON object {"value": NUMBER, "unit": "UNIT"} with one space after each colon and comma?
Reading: {"value": 150, "unit": "A"}
